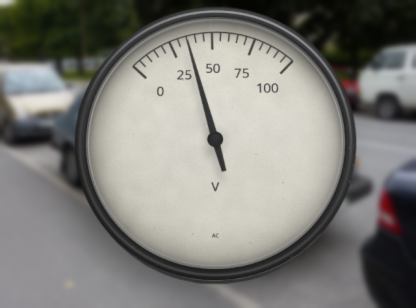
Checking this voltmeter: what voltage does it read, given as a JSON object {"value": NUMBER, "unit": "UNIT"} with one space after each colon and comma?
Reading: {"value": 35, "unit": "V"}
